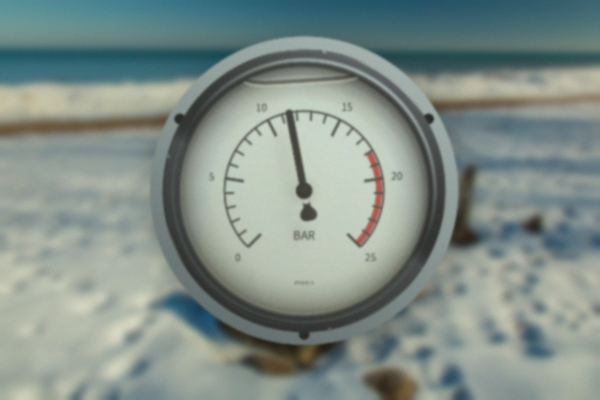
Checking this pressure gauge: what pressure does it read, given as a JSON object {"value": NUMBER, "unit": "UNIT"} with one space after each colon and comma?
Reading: {"value": 11.5, "unit": "bar"}
